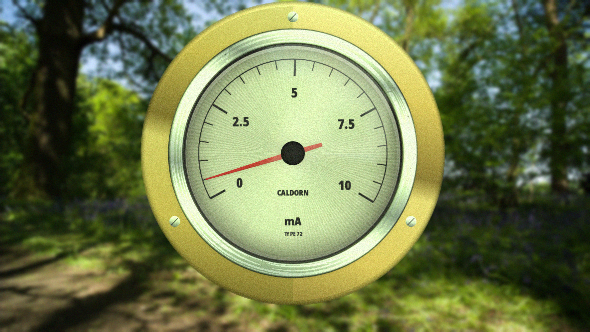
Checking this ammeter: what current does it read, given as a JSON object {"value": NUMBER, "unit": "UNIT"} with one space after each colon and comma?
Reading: {"value": 0.5, "unit": "mA"}
